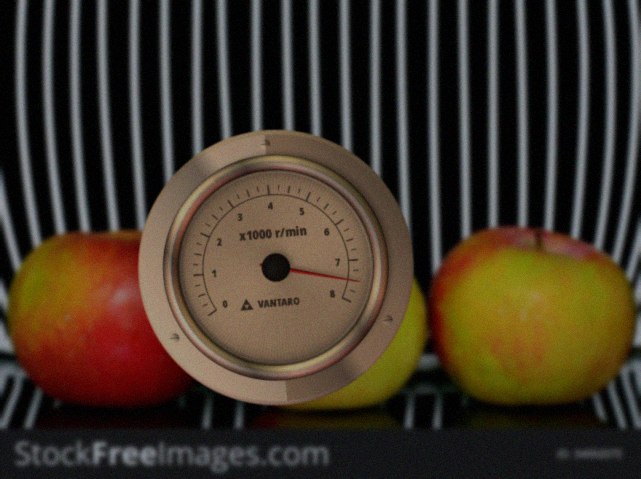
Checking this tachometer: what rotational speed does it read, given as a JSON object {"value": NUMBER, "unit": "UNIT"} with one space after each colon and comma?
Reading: {"value": 7500, "unit": "rpm"}
